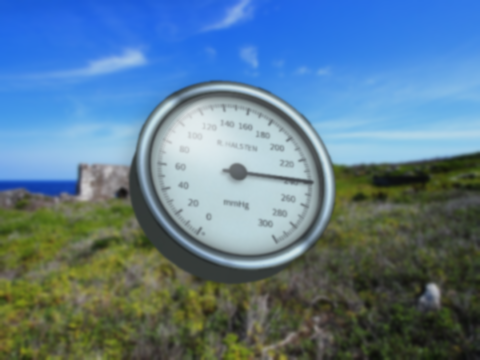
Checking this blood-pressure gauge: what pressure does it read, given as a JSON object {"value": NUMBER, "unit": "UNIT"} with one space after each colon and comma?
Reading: {"value": 240, "unit": "mmHg"}
